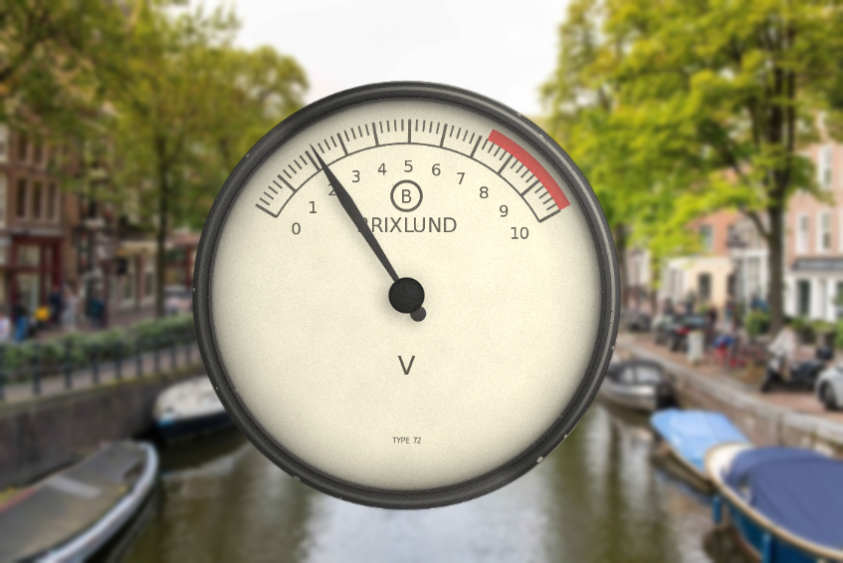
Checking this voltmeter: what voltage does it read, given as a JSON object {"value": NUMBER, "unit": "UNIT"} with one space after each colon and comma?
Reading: {"value": 2.2, "unit": "V"}
